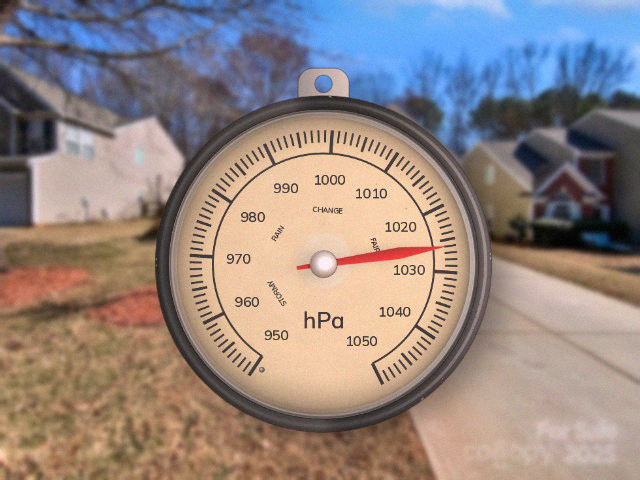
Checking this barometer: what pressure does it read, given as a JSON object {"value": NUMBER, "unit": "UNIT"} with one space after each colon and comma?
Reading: {"value": 1026, "unit": "hPa"}
